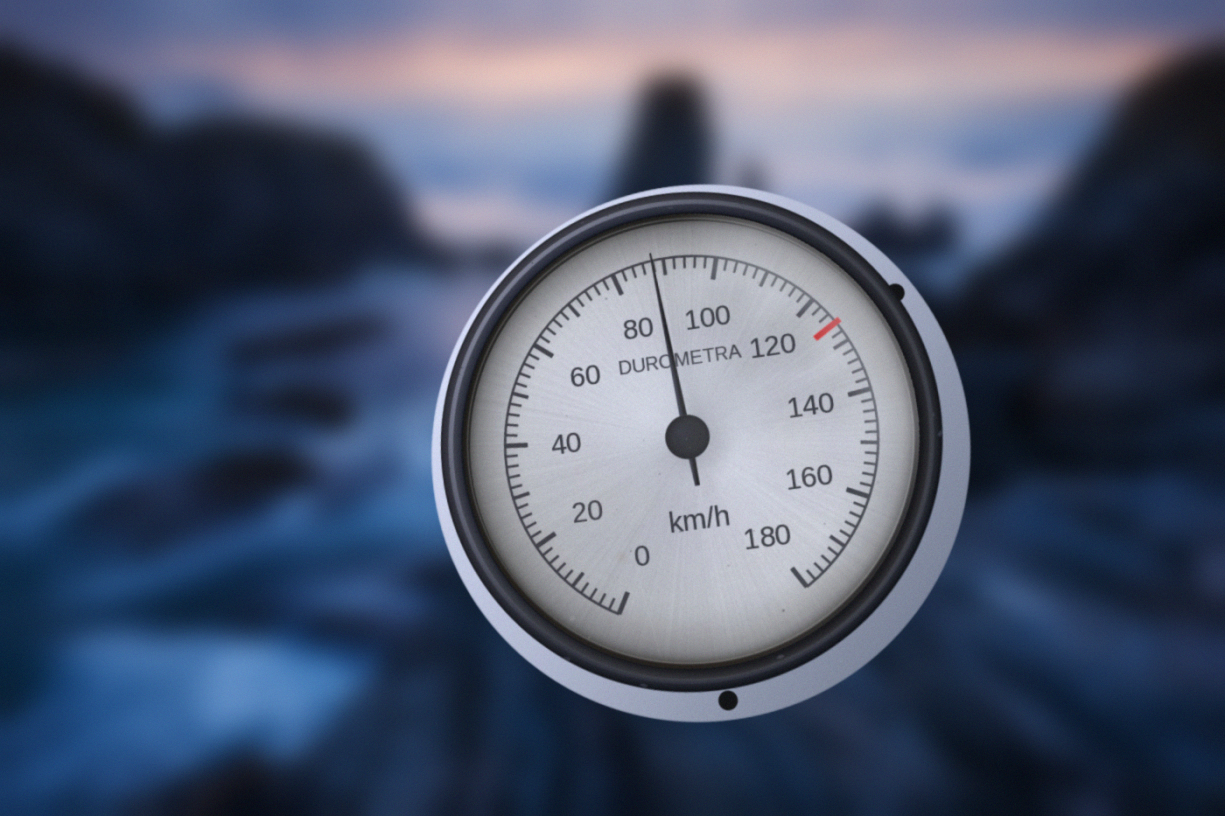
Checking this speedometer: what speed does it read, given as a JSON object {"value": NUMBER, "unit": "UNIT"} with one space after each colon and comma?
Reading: {"value": 88, "unit": "km/h"}
